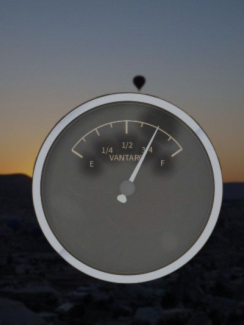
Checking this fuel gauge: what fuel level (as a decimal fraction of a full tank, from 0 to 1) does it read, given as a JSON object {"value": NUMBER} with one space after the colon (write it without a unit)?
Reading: {"value": 0.75}
